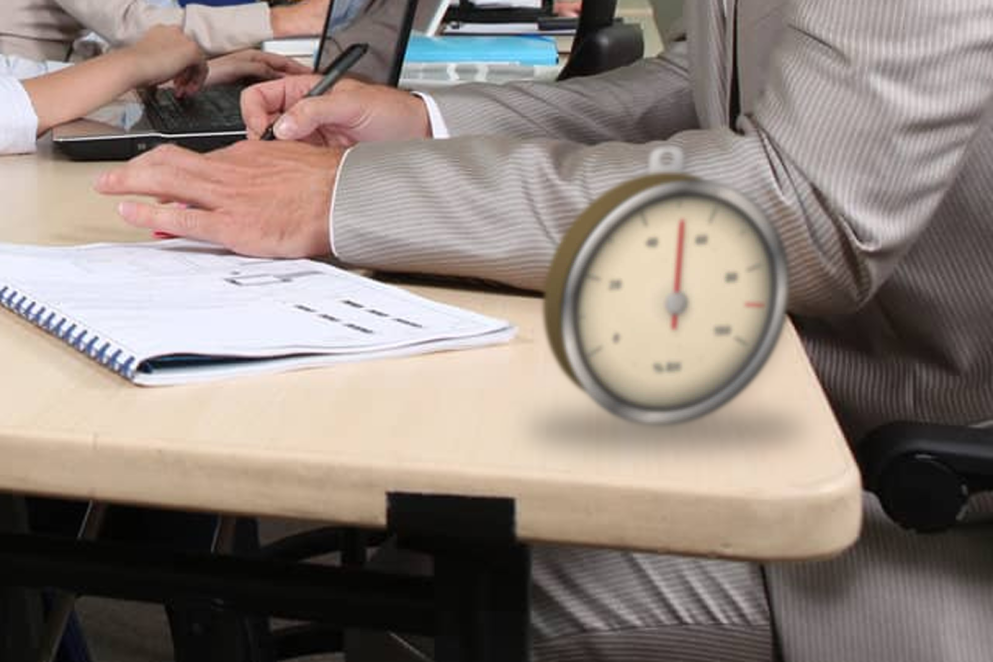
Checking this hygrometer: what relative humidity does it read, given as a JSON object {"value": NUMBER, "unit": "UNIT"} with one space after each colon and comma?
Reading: {"value": 50, "unit": "%"}
